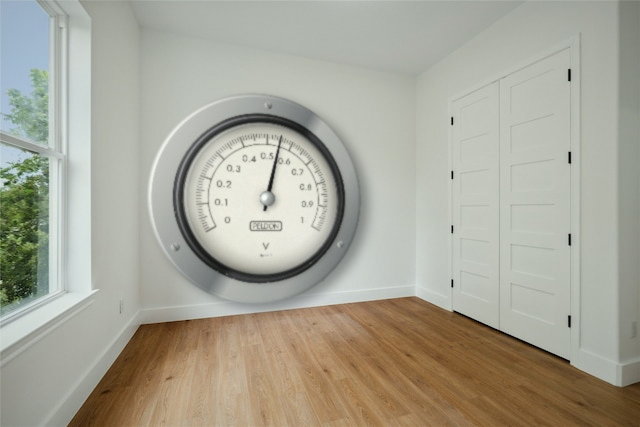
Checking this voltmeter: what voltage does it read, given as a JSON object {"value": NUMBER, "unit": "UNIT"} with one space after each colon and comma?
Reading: {"value": 0.55, "unit": "V"}
